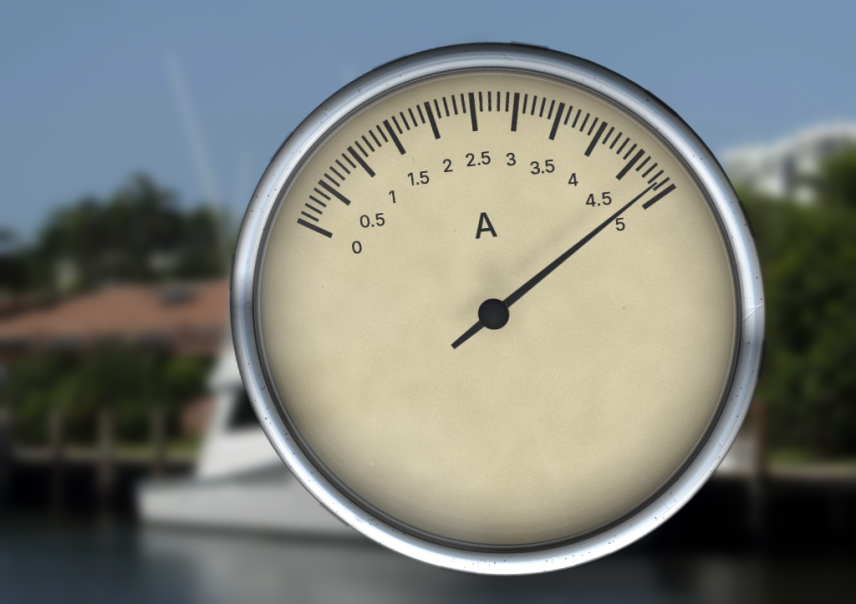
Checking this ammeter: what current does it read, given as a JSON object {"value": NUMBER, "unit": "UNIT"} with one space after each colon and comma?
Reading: {"value": 4.85, "unit": "A"}
